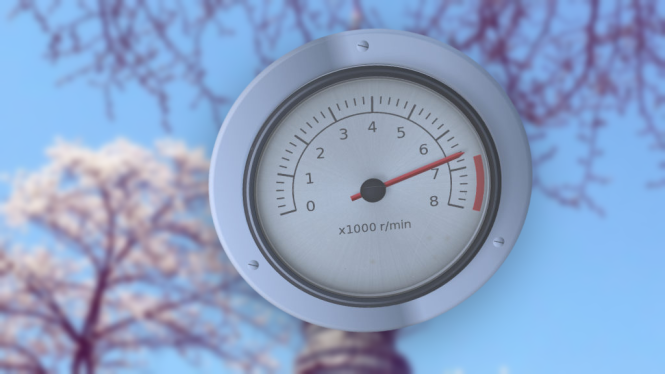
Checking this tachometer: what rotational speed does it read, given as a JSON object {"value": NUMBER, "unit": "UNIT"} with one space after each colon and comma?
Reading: {"value": 6600, "unit": "rpm"}
